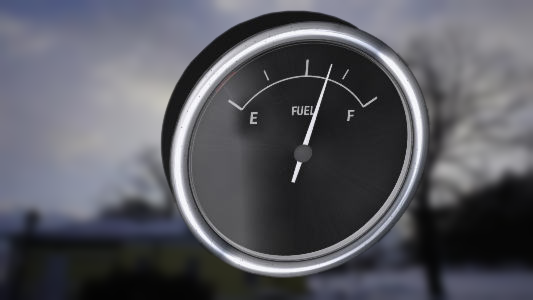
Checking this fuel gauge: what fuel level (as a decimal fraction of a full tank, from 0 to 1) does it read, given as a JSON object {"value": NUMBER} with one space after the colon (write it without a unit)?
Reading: {"value": 0.625}
